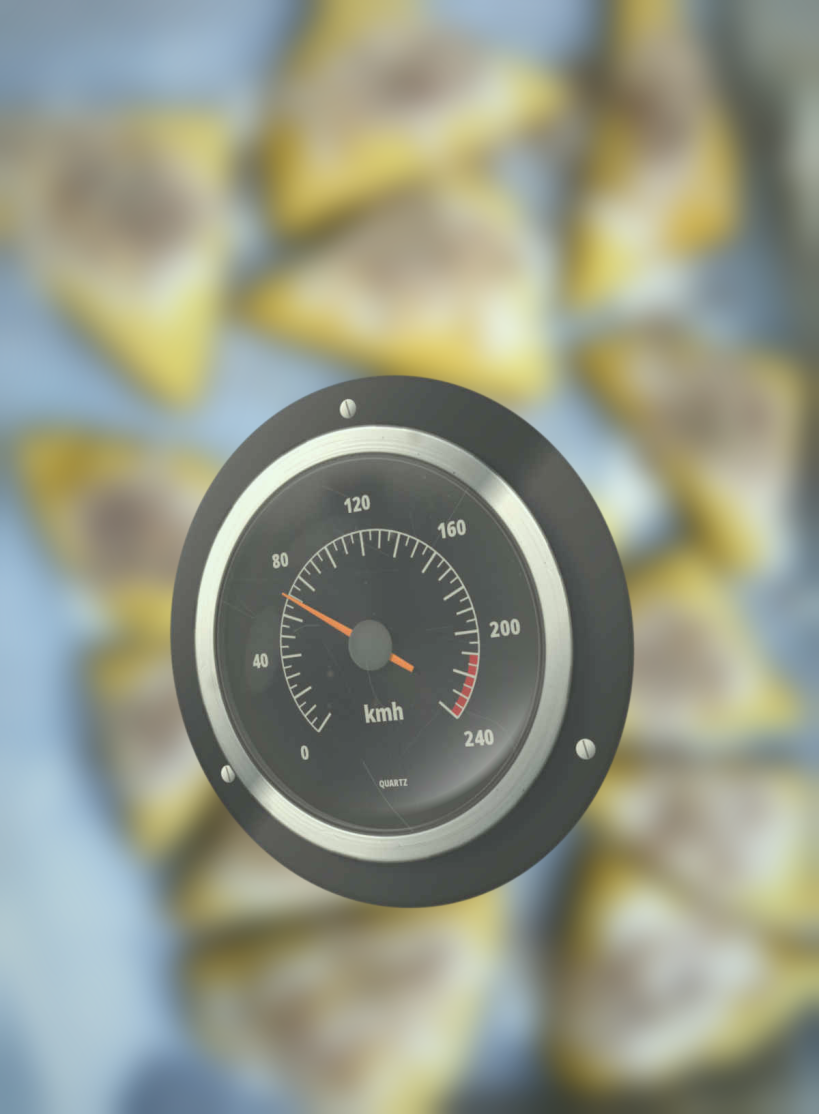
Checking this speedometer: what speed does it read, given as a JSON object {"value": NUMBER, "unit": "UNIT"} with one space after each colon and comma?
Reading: {"value": 70, "unit": "km/h"}
